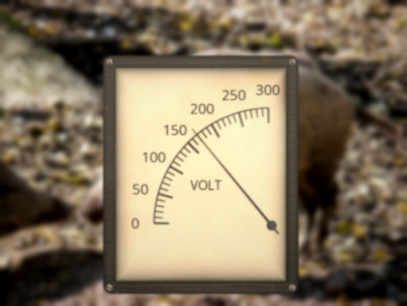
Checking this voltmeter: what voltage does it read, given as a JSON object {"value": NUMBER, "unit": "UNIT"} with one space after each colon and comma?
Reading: {"value": 170, "unit": "V"}
